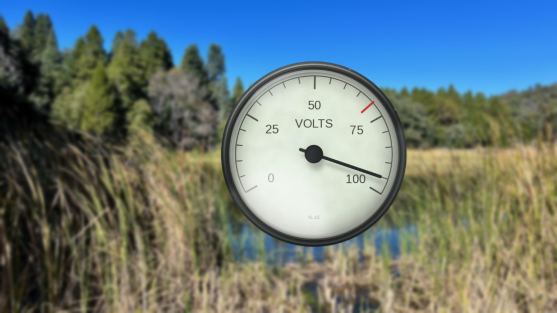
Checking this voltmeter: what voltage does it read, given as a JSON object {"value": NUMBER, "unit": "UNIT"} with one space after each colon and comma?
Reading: {"value": 95, "unit": "V"}
